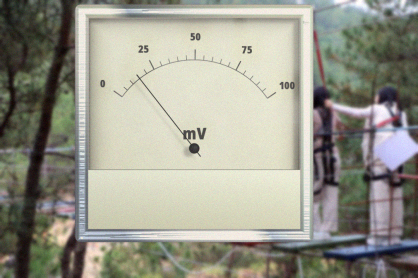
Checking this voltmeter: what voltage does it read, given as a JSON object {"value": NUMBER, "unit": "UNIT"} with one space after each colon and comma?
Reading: {"value": 15, "unit": "mV"}
